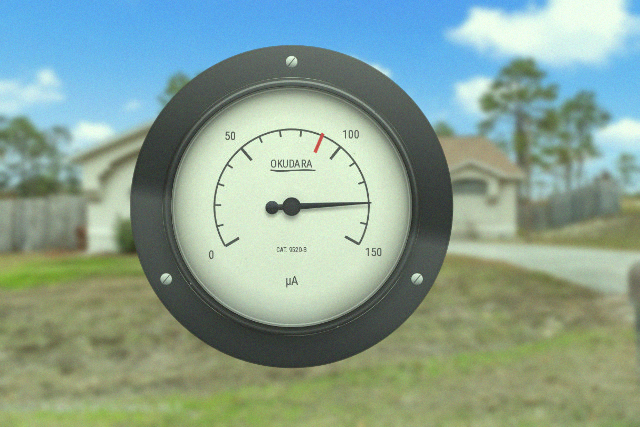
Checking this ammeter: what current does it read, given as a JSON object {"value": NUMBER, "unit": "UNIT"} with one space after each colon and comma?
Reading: {"value": 130, "unit": "µA"}
